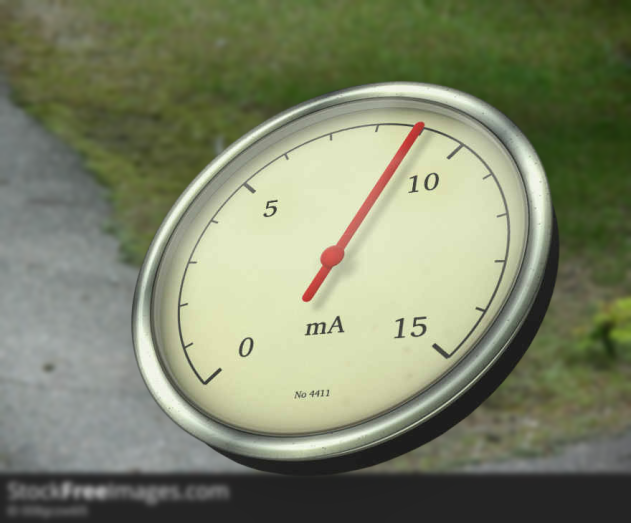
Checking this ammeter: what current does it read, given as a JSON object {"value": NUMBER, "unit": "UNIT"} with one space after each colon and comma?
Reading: {"value": 9, "unit": "mA"}
